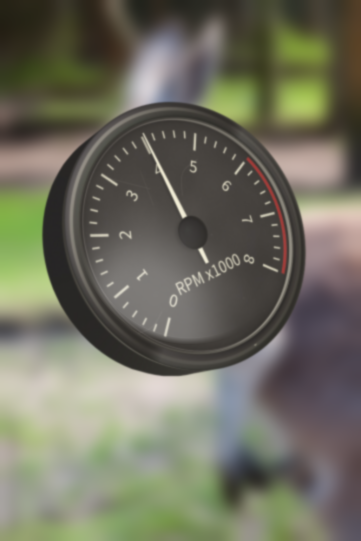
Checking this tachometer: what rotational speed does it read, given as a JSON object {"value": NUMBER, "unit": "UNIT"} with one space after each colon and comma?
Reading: {"value": 4000, "unit": "rpm"}
